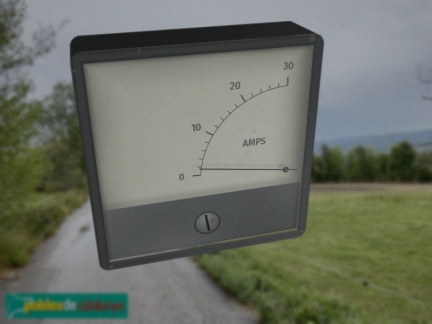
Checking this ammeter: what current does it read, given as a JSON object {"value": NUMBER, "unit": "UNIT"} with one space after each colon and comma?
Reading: {"value": 2, "unit": "A"}
